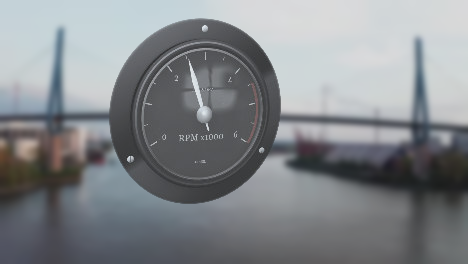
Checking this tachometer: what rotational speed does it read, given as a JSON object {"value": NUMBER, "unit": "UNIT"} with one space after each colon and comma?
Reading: {"value": 2500, "unit": "rpm"}
